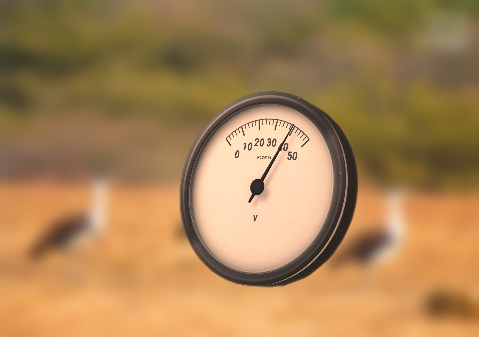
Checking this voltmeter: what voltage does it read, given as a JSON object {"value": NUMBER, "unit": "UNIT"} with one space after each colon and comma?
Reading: {"value": 40, "unit": "V"}
